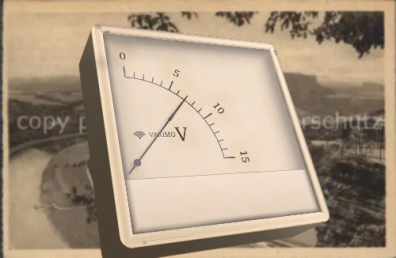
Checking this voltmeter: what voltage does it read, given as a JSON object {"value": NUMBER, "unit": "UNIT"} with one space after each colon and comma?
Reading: {"value": 7, "unit": "V"}
